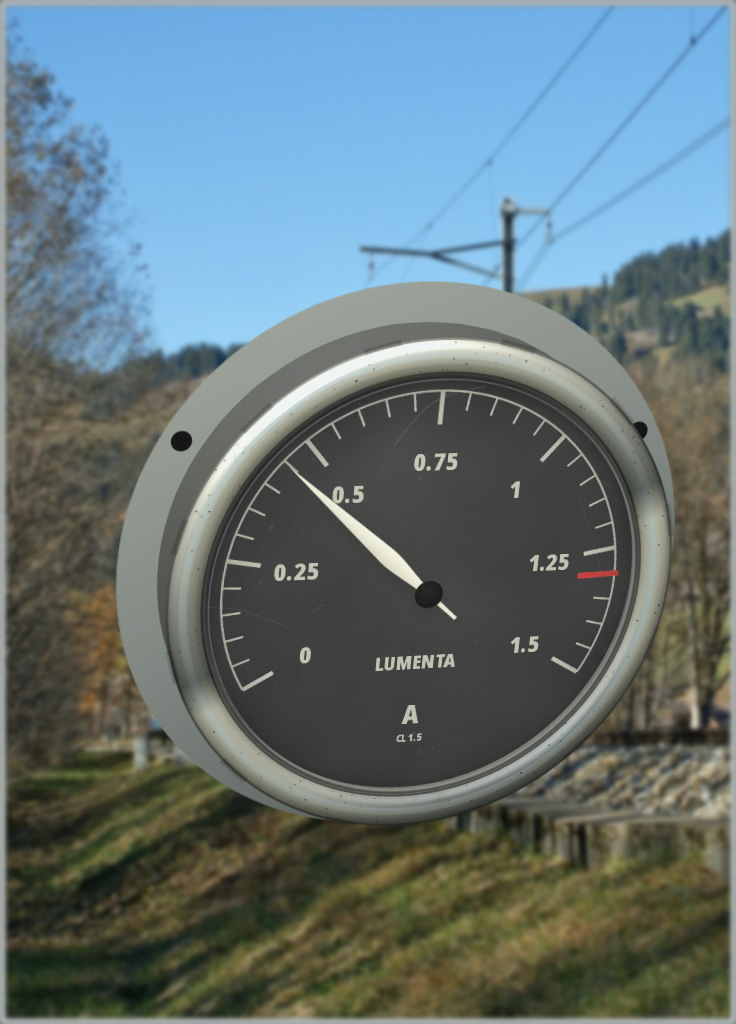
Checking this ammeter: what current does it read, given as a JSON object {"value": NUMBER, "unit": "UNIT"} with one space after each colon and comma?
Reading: {"value": 0.45, "unit": "A"}
